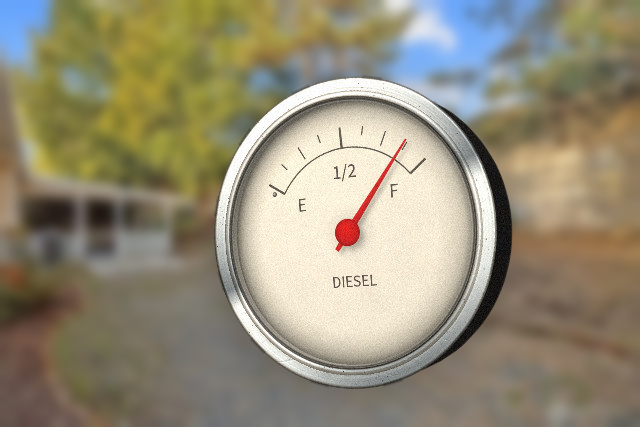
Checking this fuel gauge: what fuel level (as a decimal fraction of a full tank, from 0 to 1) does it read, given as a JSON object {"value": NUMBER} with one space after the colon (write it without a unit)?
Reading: {"value": 0.875}
